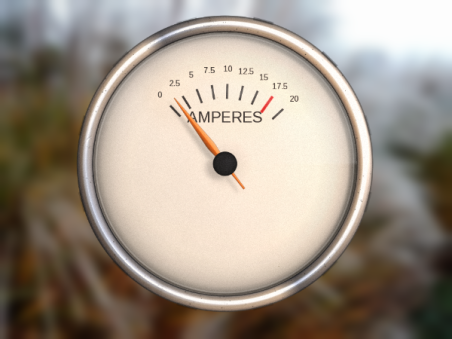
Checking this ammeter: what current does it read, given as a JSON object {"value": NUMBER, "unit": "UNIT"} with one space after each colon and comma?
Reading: {"value": 1.25, "unit": "A"}
